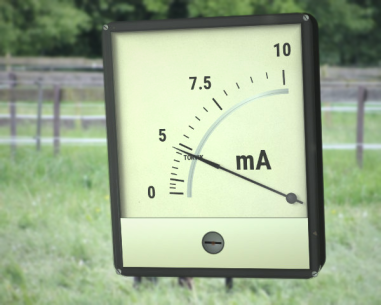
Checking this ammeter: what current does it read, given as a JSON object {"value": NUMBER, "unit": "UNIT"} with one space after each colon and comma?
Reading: {"value": 4.75, "unit": "mA"}
